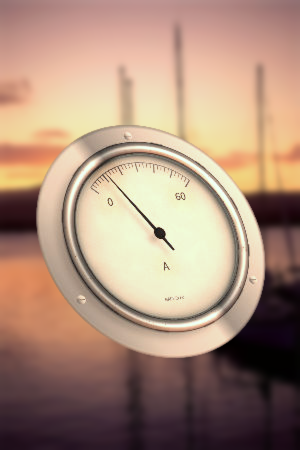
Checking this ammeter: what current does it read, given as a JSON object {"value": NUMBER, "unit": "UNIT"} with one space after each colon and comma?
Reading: {"value": 10, "unit": "A"}
